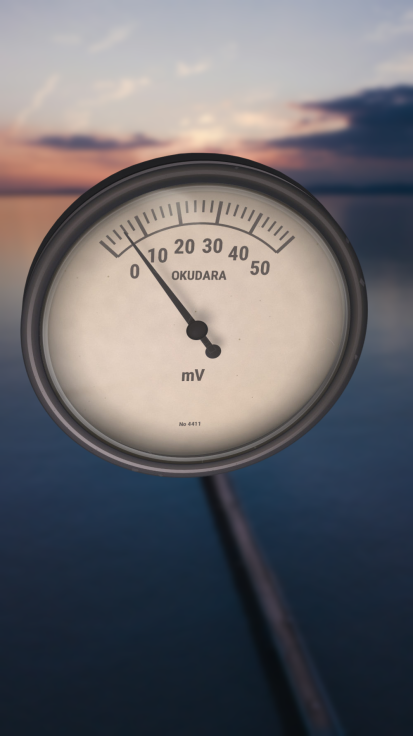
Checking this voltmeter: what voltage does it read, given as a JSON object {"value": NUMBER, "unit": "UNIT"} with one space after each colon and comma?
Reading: {"value": 6, "unit": "mV"}
